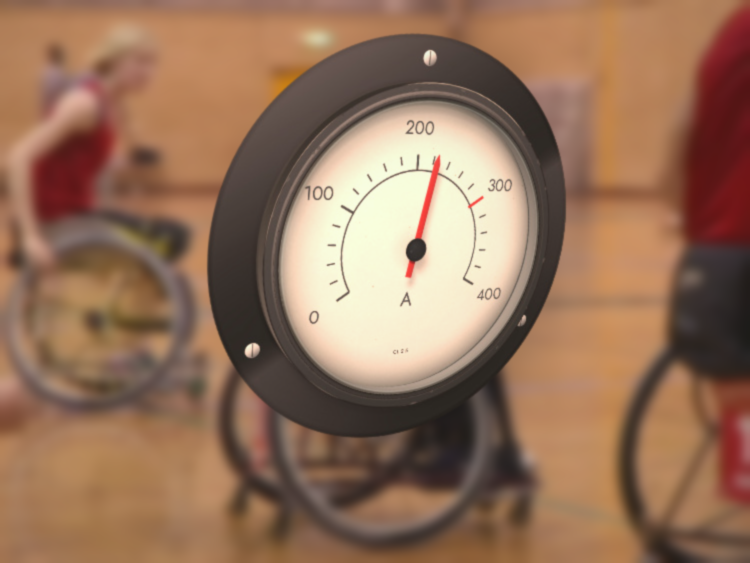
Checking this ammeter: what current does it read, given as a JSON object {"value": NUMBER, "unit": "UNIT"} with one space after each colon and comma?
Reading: {"value": 220, "unit": "A"}
